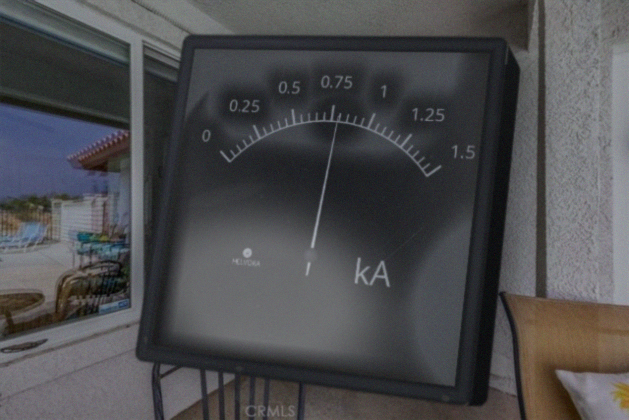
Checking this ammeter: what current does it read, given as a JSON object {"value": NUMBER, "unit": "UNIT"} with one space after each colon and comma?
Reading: {"value": 0.8, "unit": "kA"}
